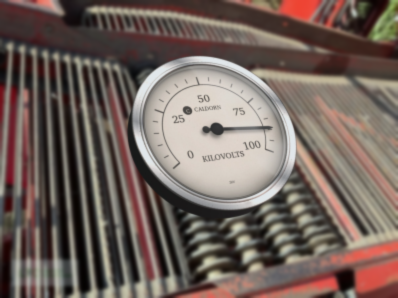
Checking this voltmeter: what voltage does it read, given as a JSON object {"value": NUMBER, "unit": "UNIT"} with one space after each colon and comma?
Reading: {"value": 90, "unit": "kV"}
